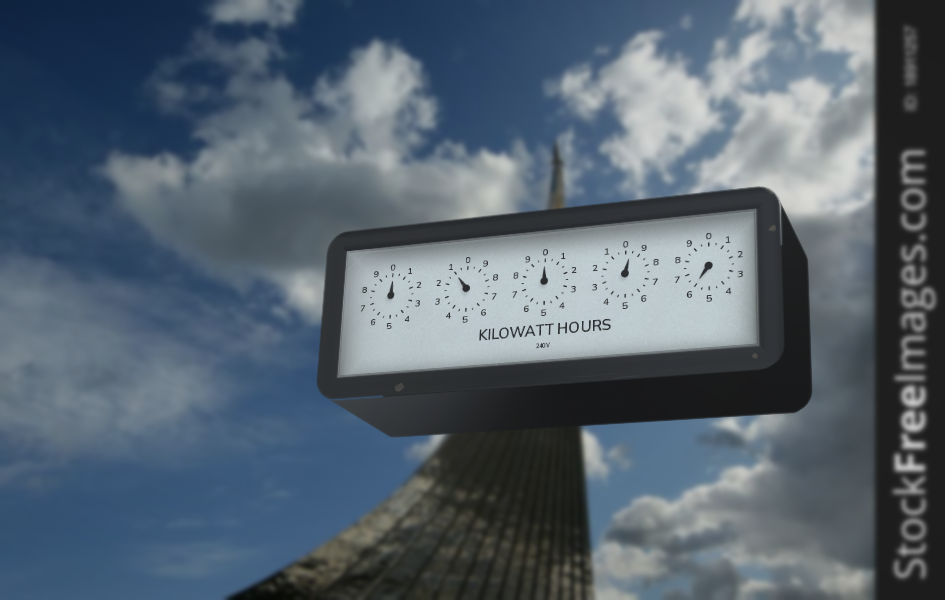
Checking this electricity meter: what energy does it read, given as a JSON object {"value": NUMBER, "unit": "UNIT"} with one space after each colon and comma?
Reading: {"value": 996, "unit": "kWh"}
